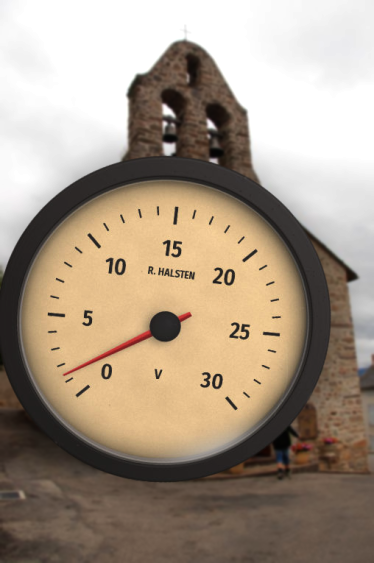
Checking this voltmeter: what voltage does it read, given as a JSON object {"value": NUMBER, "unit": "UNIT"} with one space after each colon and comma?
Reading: {"value": 1.5, "unit": "V"}
